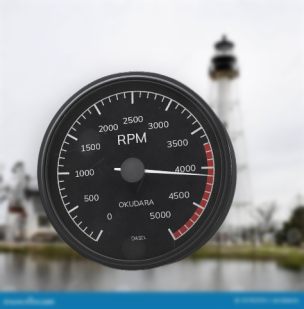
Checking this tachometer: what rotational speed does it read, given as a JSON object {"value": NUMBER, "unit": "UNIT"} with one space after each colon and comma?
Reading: {"value": 4100, "unit": "rpm"}
